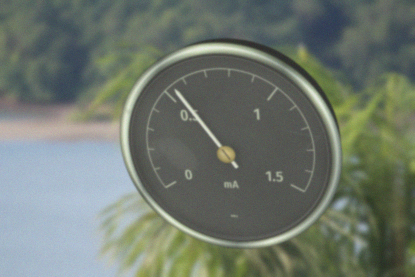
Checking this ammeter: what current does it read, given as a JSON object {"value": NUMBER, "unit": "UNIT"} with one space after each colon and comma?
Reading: {"value": 0.55, "unit": "mA"}
